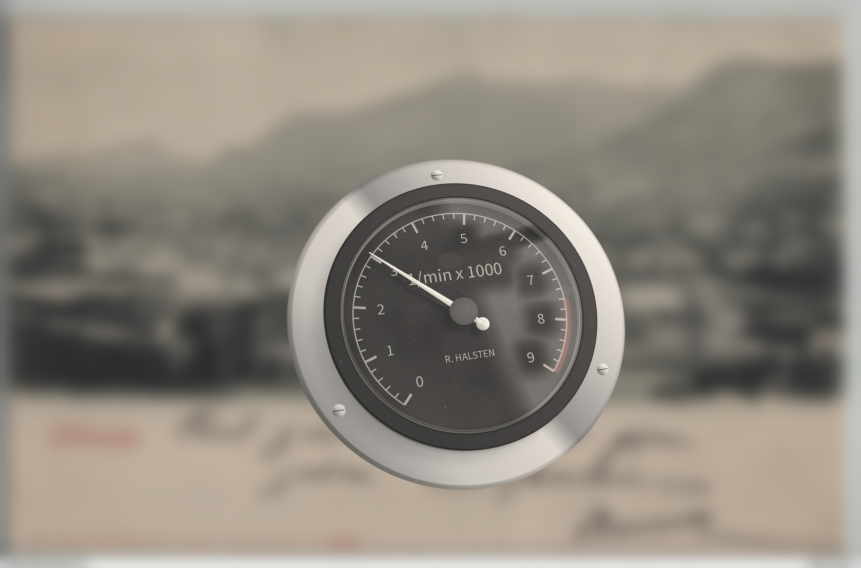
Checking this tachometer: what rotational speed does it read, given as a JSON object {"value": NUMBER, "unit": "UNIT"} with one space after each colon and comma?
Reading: {"value": 3000, "unit": "rpm"}
